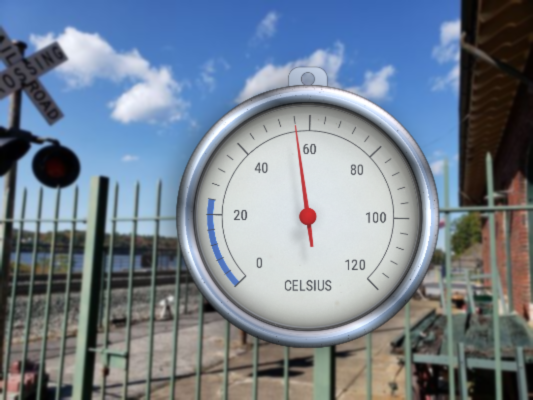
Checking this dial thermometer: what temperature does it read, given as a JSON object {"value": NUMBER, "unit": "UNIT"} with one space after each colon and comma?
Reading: {"value": 56, "unit": "°C"}
